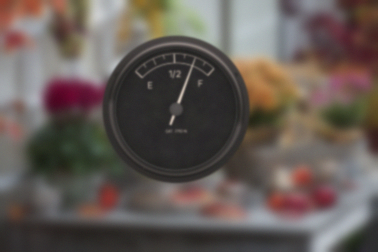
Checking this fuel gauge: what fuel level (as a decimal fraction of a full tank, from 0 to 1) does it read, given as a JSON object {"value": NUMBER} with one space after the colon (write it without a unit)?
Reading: {"value": 0.75}
